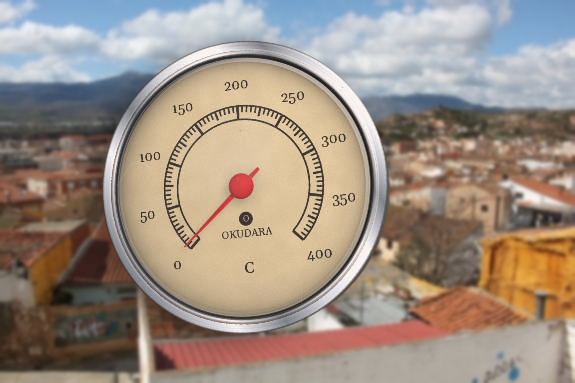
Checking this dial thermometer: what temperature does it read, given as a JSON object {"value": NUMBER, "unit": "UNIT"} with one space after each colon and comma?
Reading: {"value": 5, "unit": "°C"}
